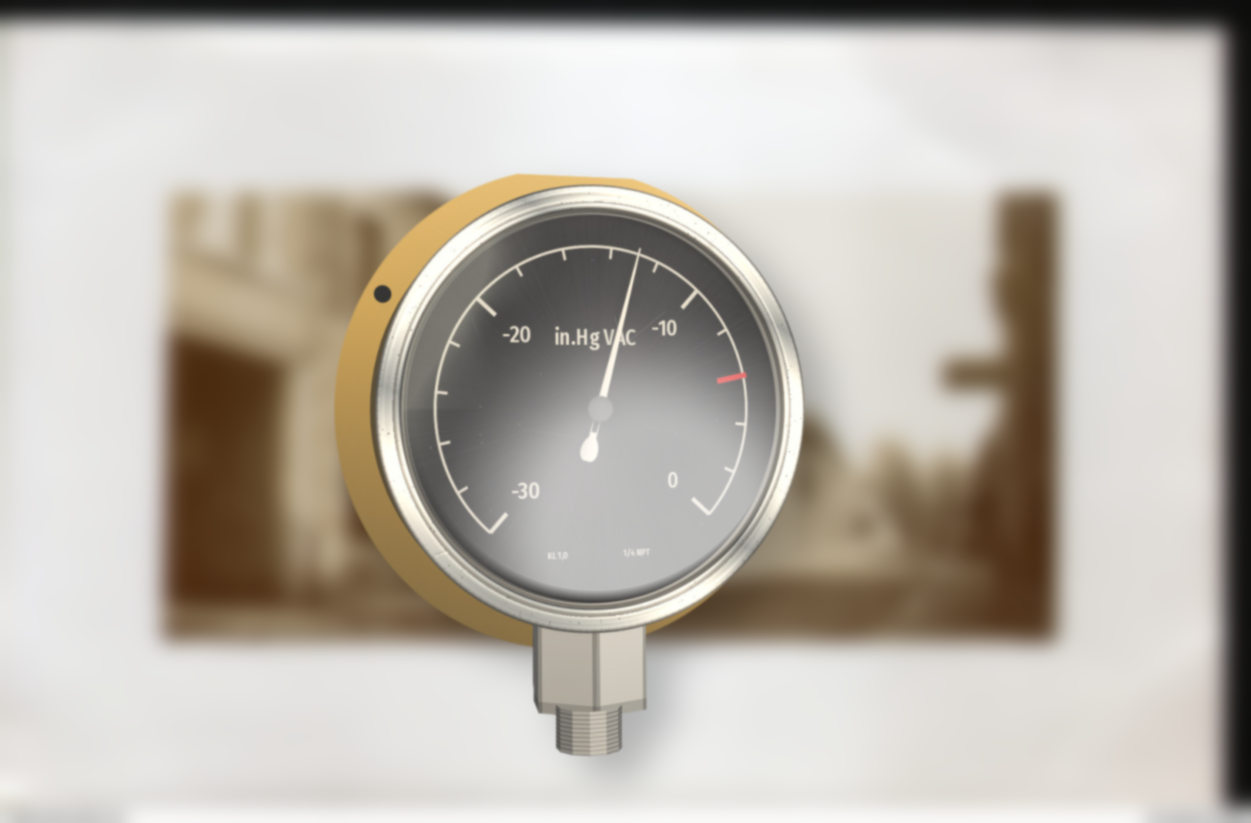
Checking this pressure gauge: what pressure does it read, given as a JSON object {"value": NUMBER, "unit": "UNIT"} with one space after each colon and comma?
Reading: {"value": -13, "unit": "inHg"}
